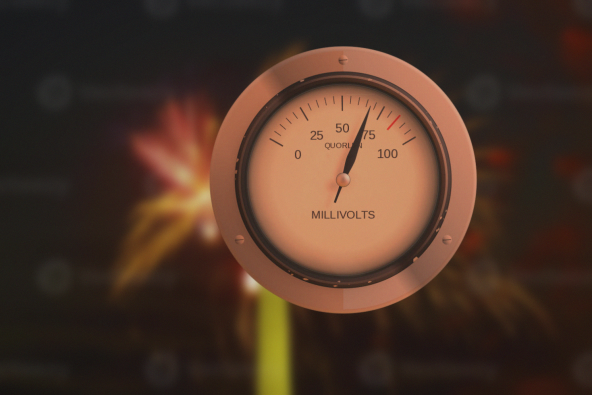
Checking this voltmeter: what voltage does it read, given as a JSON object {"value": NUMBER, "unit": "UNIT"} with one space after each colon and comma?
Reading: {"value": 67.5, "unit": "mV"}
